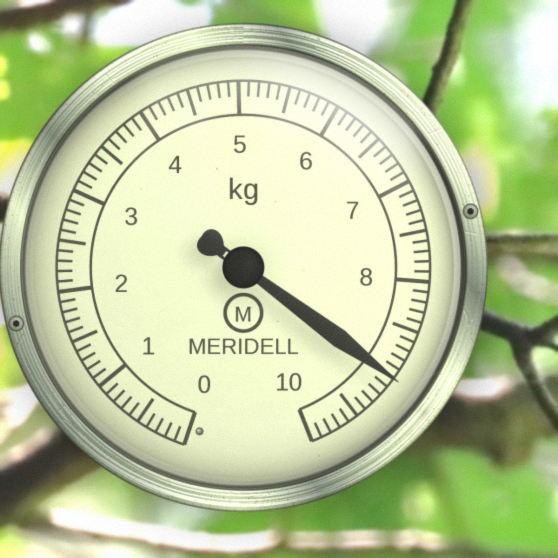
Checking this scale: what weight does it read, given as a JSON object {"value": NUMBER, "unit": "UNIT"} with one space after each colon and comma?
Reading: {"value": 9, "unit": "kg"}
